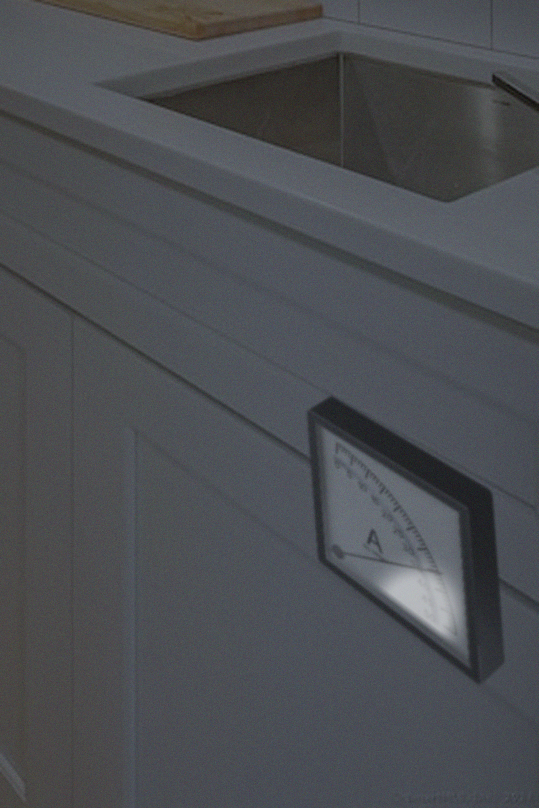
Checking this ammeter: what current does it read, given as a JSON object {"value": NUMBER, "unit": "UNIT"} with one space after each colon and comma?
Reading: {"value": 35, "unit": "A"}
